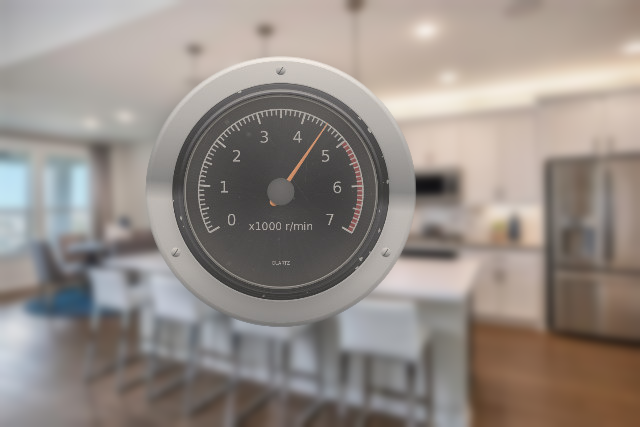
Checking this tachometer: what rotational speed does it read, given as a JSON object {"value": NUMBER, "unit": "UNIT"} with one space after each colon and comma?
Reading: {"value": 4500, "unit": "rpm"}
